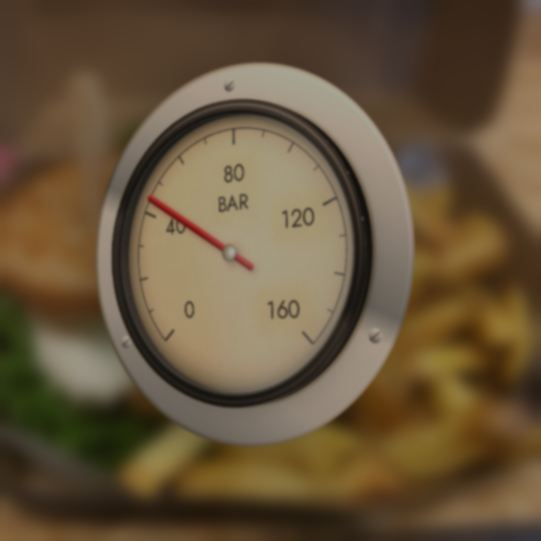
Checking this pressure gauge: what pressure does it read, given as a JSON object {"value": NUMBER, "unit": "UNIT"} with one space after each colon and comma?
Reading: {"value": 45, "unit": "bar"}
